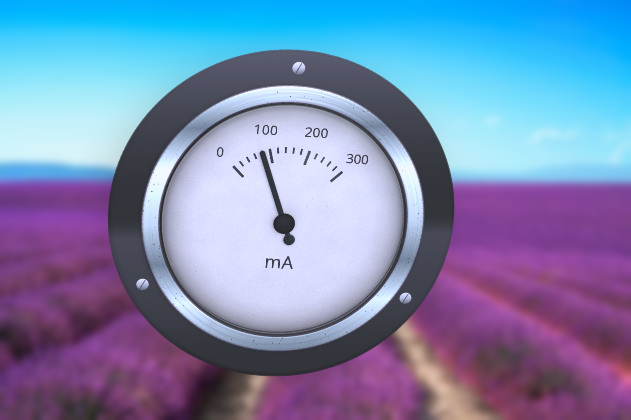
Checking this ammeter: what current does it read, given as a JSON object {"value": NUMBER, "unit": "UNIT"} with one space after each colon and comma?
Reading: {"value": 80, "unit": "mA"}
